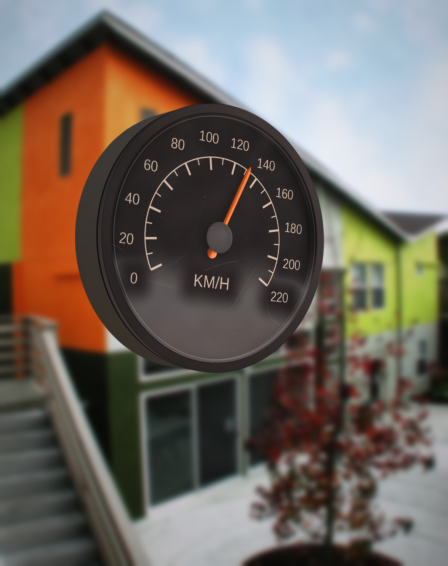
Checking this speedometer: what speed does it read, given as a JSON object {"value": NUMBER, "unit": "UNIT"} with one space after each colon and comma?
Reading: {"value": 130, "unit": "km/h"}
